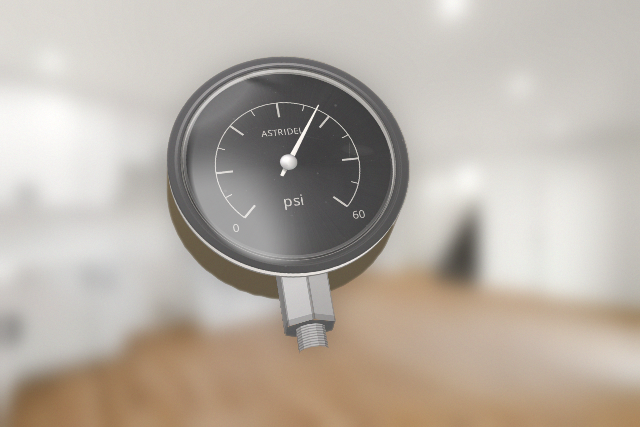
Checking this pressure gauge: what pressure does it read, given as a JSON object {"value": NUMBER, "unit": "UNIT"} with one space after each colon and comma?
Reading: {"value": 37.5, "unit": "psi"}
